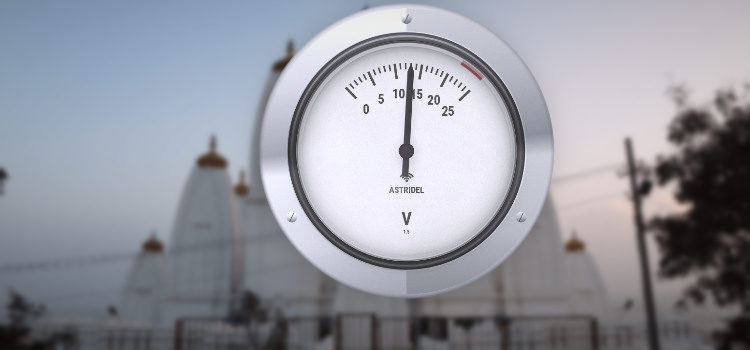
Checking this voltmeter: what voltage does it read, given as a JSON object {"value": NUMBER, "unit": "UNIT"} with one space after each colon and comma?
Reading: {"value": 13, "unit": "V"}
